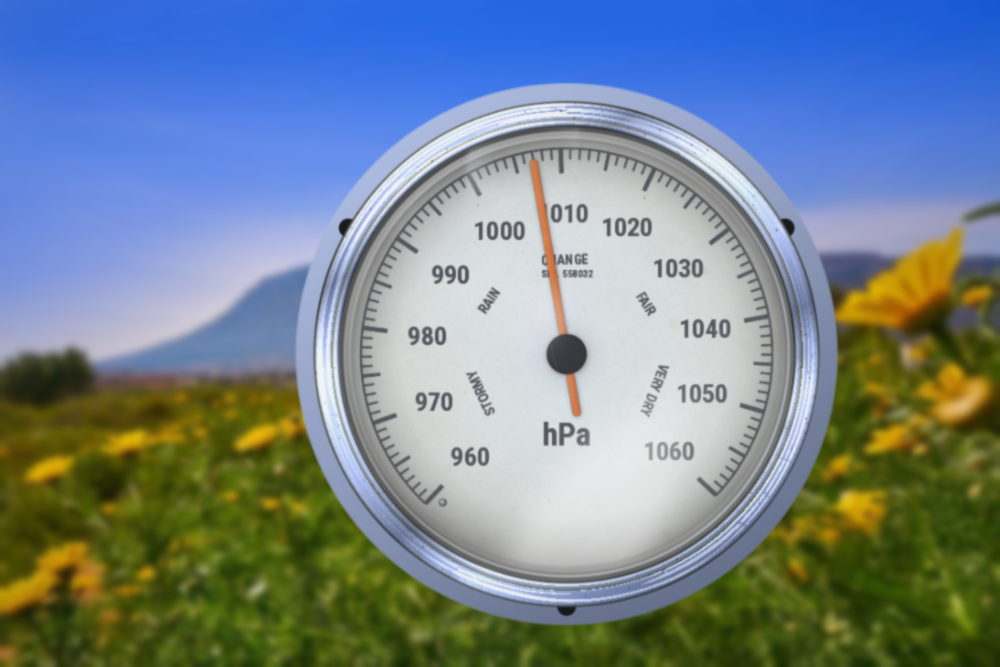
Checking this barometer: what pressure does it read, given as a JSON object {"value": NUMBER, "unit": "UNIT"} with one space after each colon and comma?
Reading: {"value": 1007, "unit": "hPa"}
